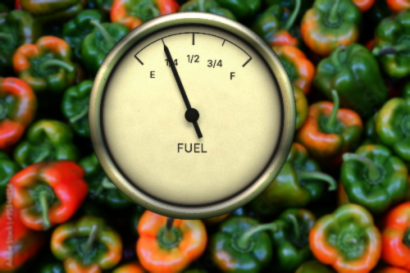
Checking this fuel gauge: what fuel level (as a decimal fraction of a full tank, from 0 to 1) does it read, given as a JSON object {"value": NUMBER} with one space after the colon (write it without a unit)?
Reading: {"value": 0.25}
